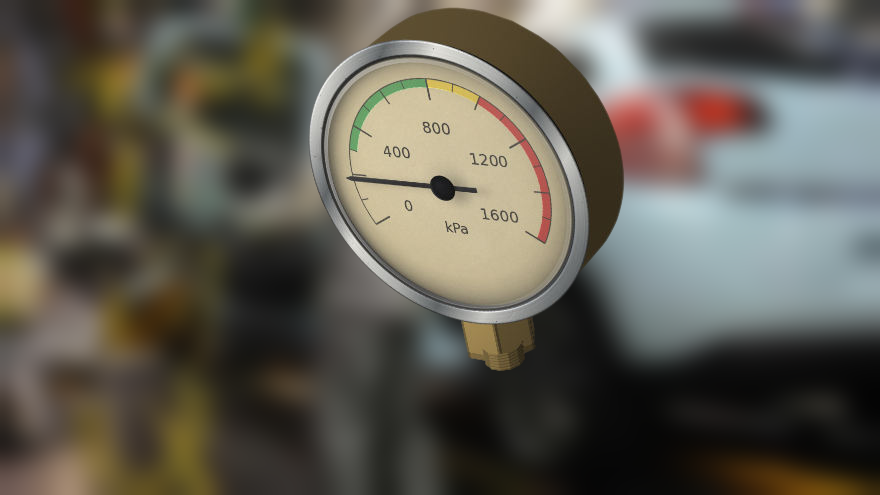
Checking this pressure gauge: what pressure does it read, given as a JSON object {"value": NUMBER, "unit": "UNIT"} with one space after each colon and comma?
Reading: {"value": 200, "unit": "kPa"}
